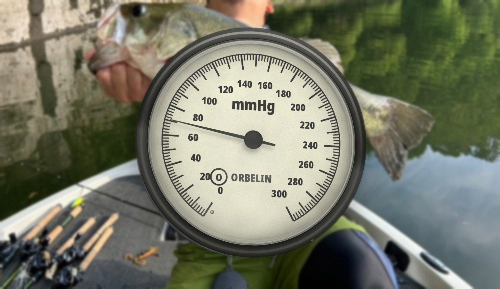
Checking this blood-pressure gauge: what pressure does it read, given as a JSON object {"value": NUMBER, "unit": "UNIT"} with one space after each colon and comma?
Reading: {"value": 70, "unit": "mmHg"}
